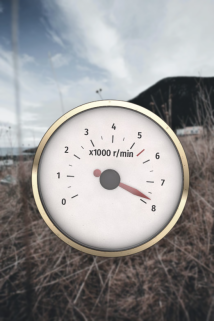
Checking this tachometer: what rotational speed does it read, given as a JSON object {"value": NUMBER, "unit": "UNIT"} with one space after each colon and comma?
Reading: {"value": 7750, "unit": "rpm"}
